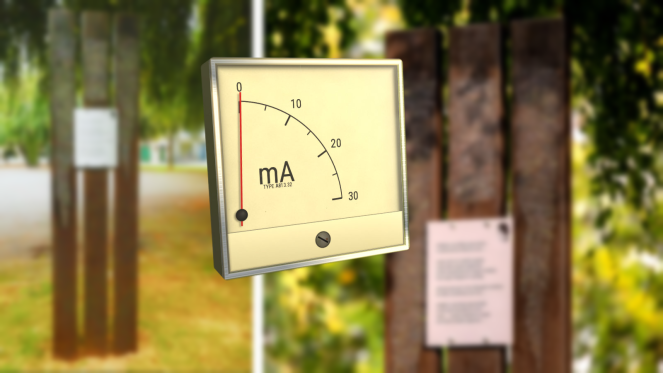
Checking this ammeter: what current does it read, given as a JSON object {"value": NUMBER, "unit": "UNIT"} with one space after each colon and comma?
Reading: {"value": 0, "unit": "mA"}
